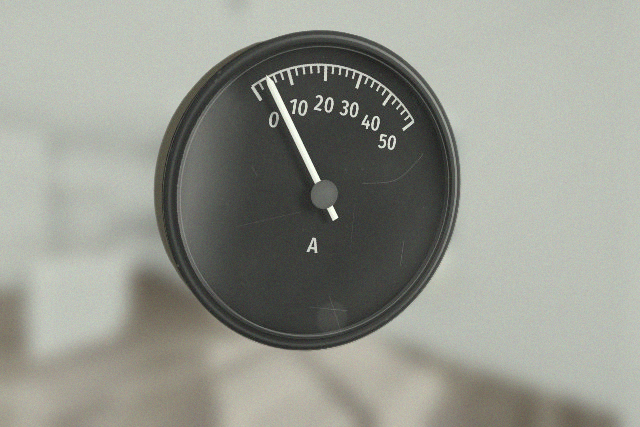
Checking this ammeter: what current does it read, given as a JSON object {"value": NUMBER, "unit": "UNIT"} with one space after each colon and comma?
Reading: {"value": 4, "unit": "A"}
